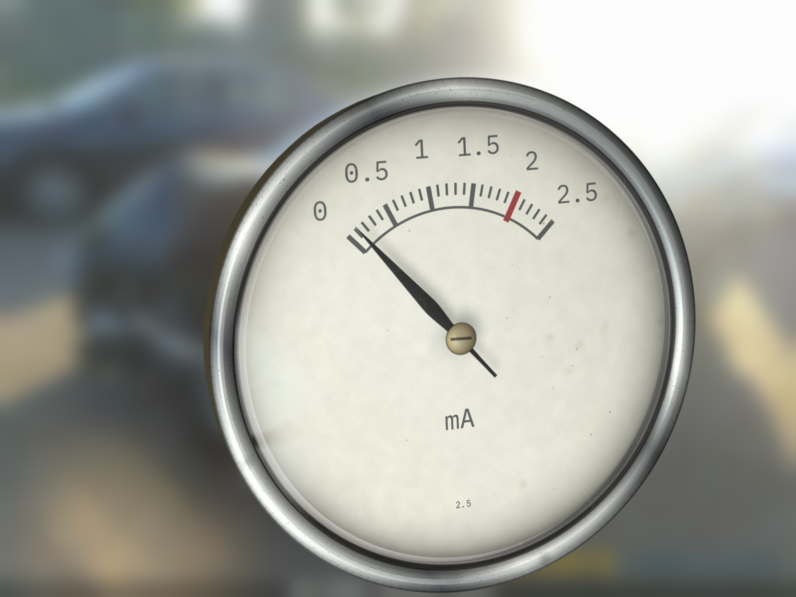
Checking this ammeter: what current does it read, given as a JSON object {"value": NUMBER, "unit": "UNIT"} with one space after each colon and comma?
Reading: {"value": 0.1, "unit": "mA"}
